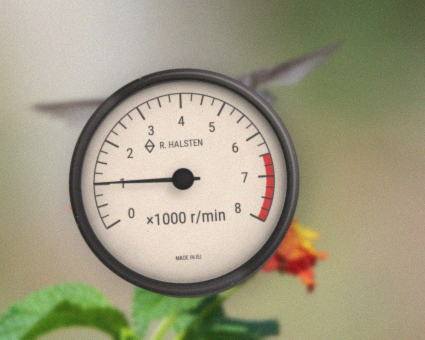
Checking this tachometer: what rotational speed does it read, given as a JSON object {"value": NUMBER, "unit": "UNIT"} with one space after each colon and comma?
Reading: {"value": 1000, "unit": "rpm"}
